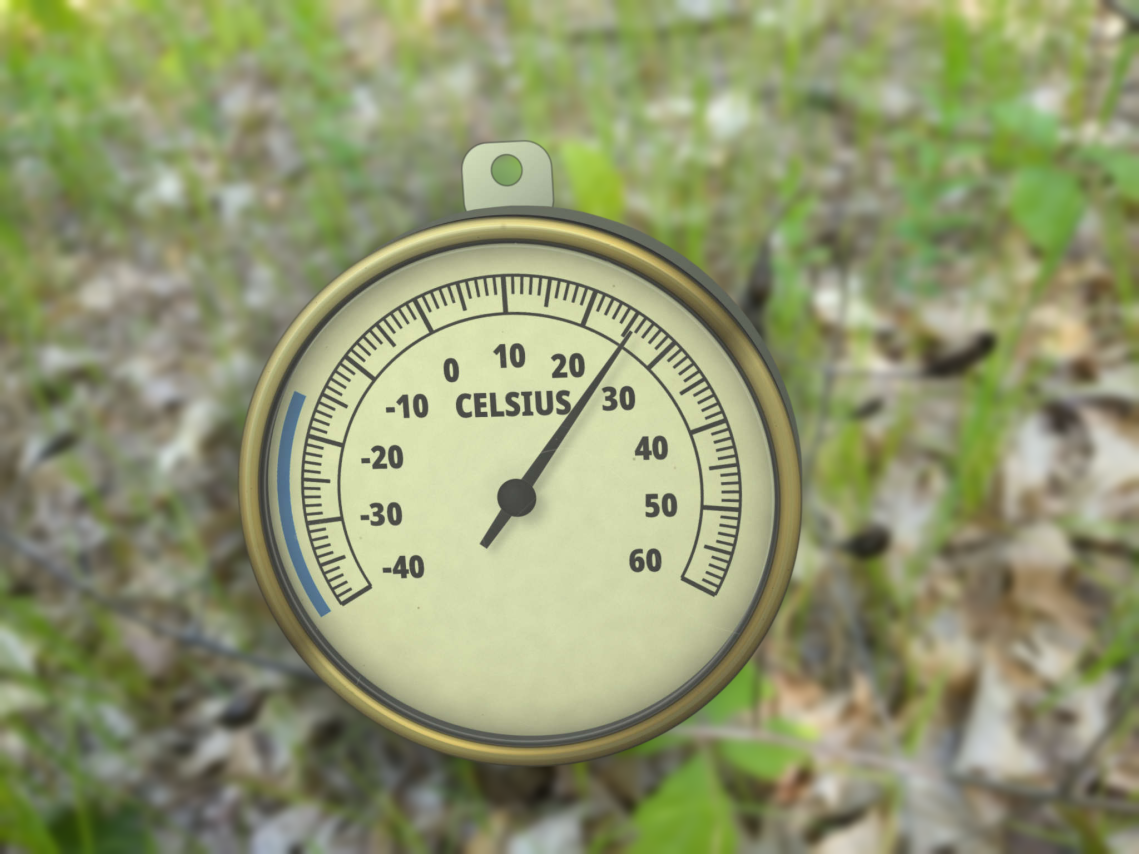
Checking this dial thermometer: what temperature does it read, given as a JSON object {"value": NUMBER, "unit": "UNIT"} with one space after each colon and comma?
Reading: {"value": 25.5, "unit": "°C"}
